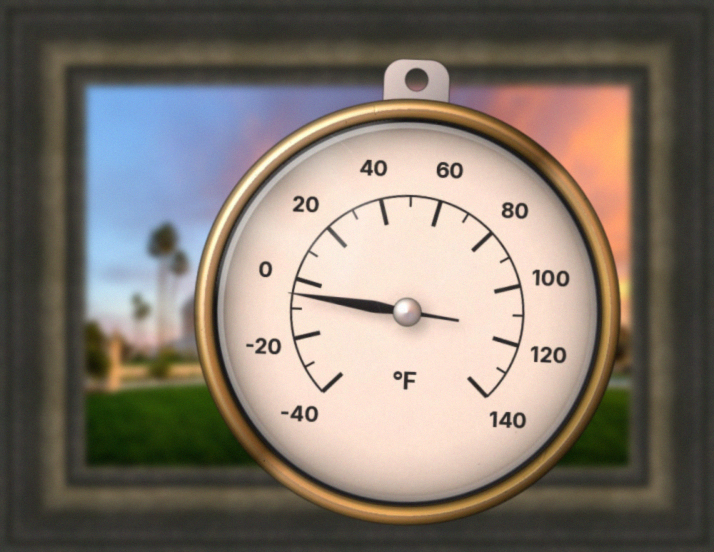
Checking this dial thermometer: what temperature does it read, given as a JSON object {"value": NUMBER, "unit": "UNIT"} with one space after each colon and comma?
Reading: {"value": -5, "unit": "°F"}
